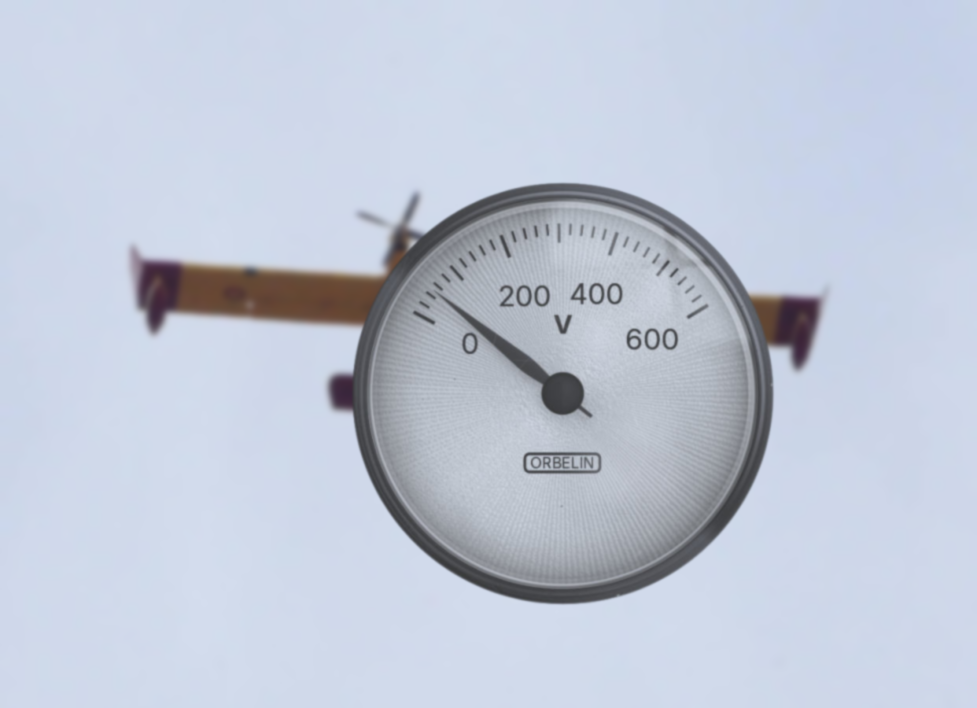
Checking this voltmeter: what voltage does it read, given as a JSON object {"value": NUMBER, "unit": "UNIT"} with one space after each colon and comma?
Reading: {"value": 50, "unit": "V"}
